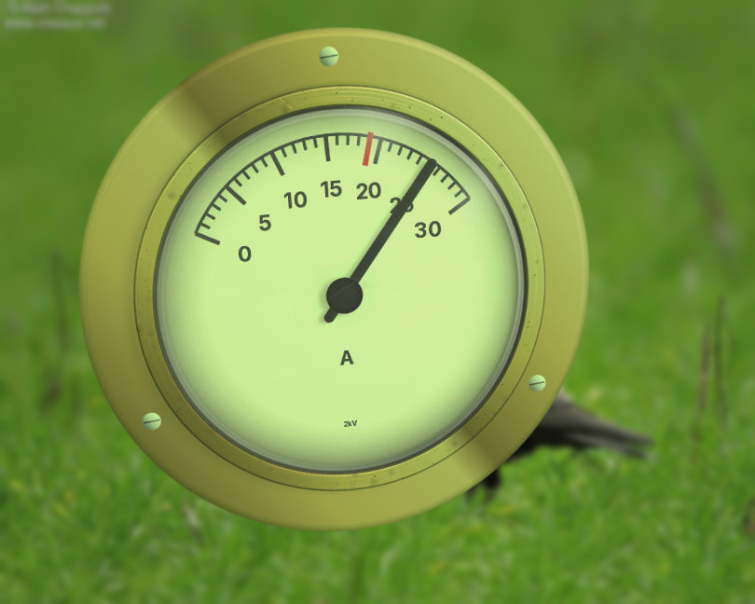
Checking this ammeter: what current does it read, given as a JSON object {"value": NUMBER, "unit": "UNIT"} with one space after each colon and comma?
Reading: {"value": 25, "unit": "A"}
